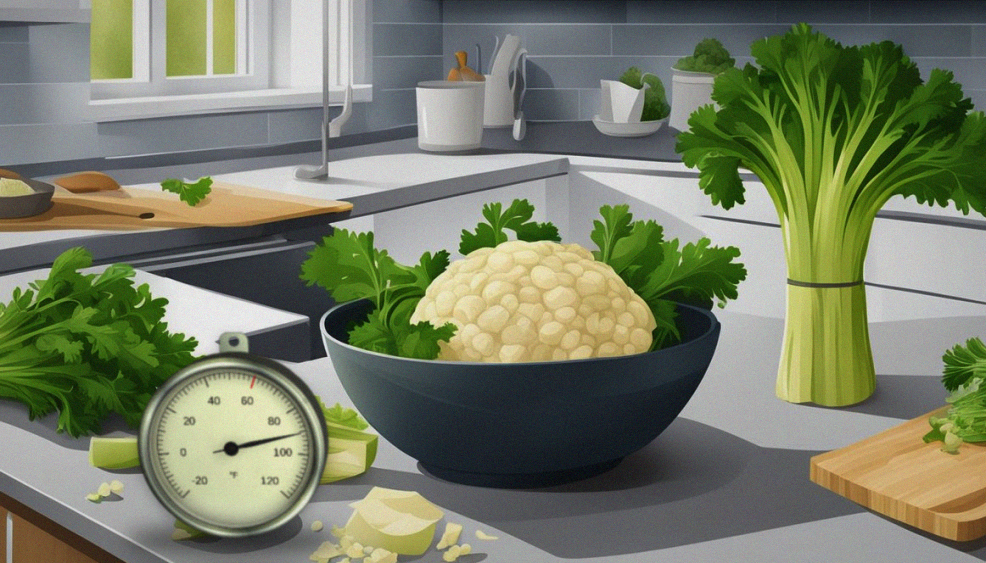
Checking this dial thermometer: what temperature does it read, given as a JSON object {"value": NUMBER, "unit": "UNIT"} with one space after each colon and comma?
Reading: {"value": 90, "unit": "°F"}
